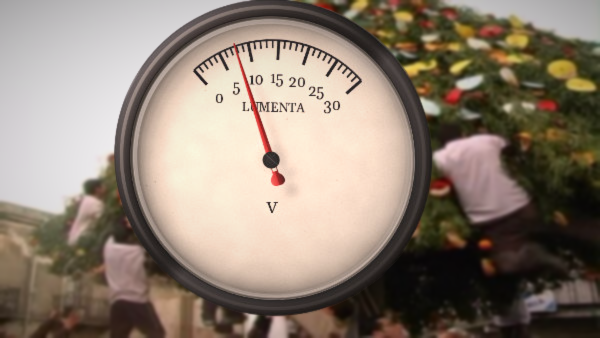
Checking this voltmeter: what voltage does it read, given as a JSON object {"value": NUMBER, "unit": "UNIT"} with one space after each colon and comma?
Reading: {"value": 8, "unit": "V"}
